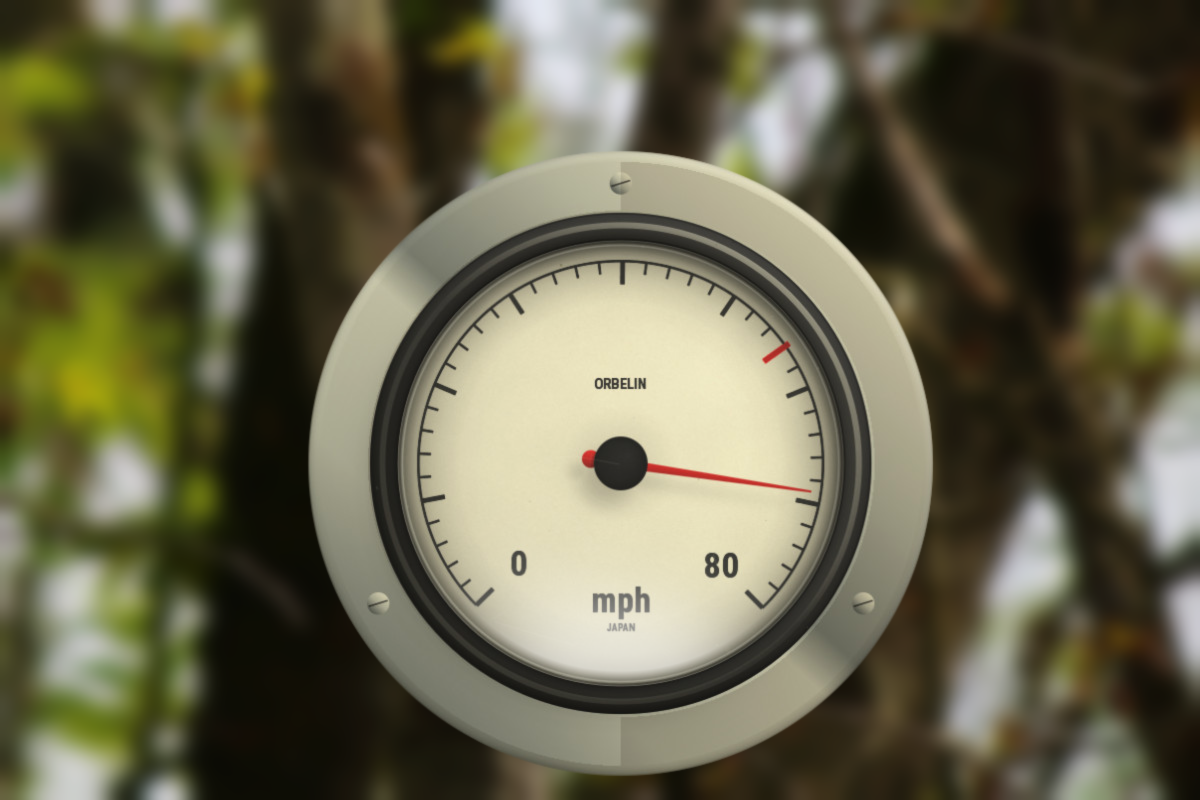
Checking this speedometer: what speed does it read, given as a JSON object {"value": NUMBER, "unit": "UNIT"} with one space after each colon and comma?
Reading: {"value": 69, "unit": "mph"}
